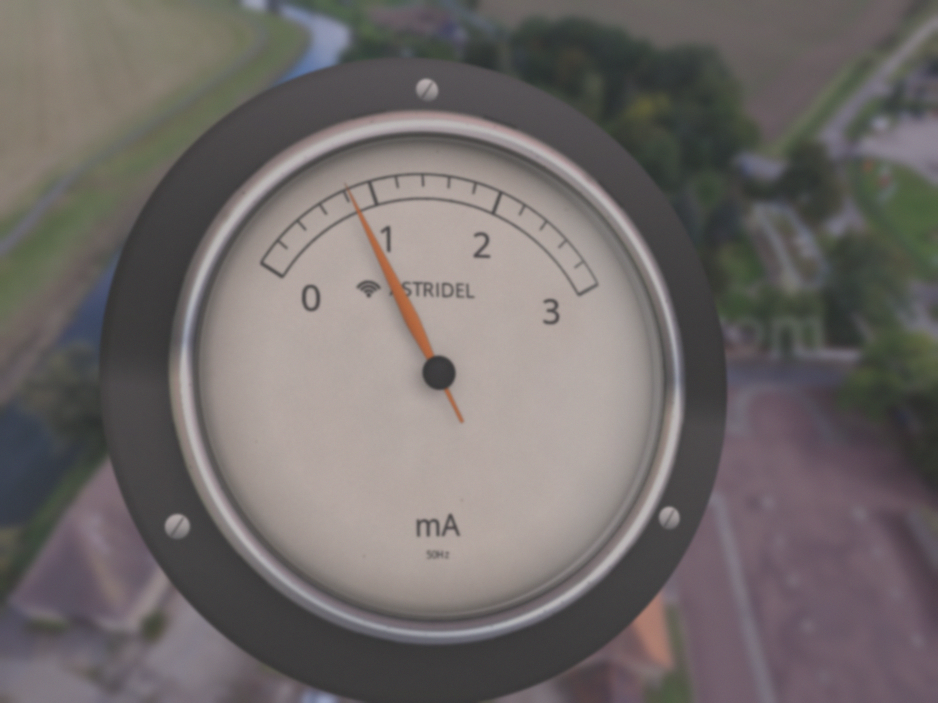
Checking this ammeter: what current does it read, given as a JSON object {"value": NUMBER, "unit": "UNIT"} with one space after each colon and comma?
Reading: {"value": 0.8, "unit": "mA"}
